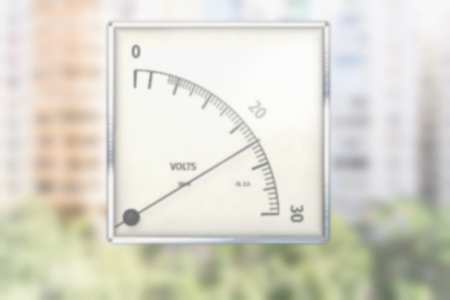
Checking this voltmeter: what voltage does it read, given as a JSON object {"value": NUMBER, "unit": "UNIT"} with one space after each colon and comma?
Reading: {"value": 22.5, "unit": "V"}
